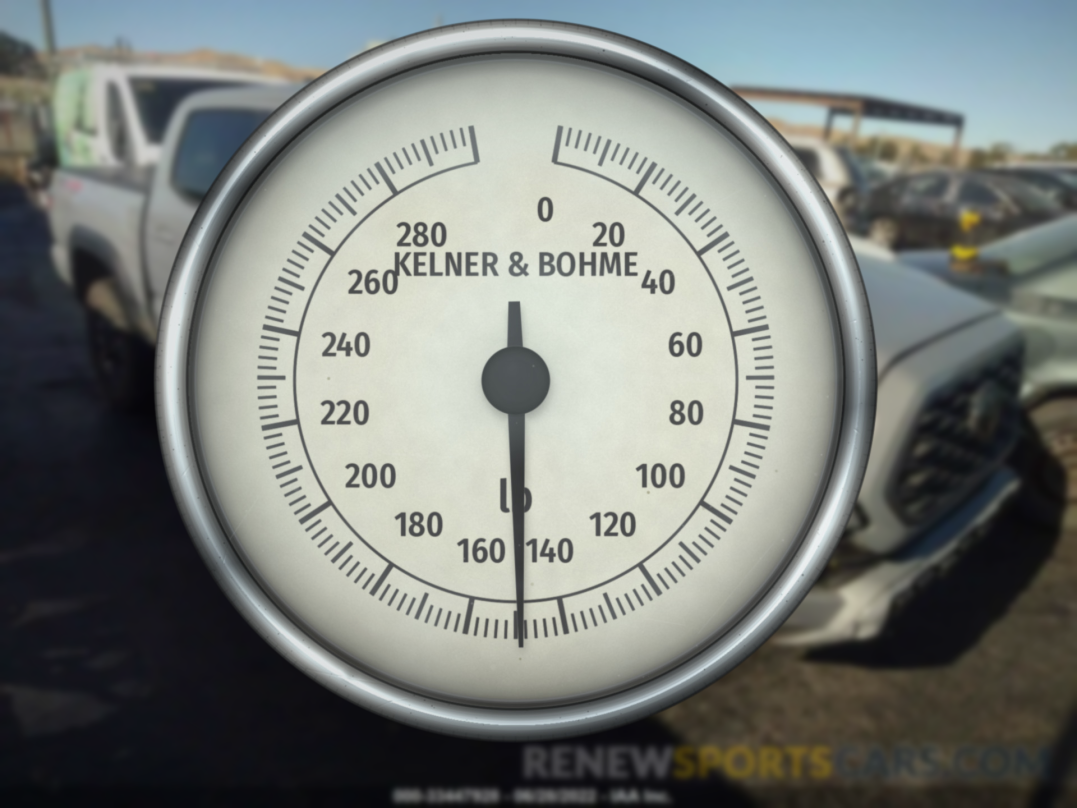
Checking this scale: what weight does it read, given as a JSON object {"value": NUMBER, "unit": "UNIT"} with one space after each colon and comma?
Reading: {"value": 149, "unit": "lb"}
